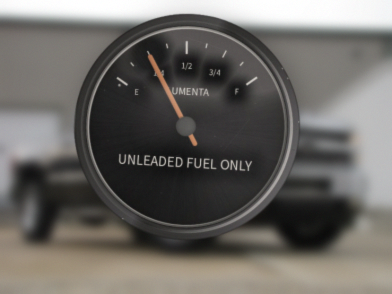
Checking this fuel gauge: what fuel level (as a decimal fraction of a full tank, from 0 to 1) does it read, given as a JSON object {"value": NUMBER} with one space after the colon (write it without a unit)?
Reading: {"value": 0.25}
